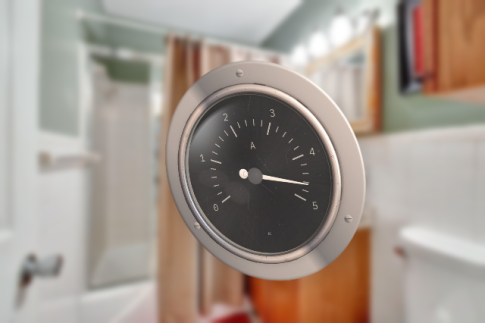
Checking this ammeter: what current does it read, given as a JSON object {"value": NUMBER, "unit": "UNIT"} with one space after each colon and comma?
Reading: {"value": 4.6, "unit": "A"}
